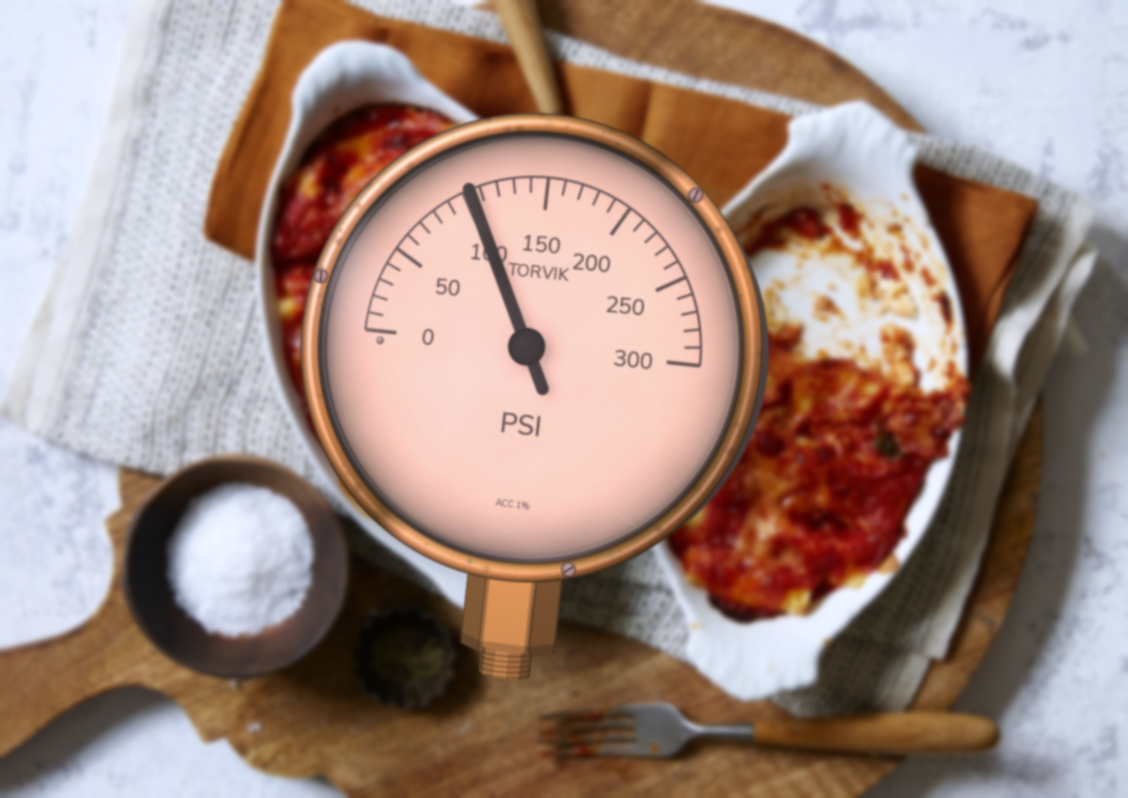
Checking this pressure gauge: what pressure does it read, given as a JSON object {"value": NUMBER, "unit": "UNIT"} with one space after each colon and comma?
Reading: {"value": 105, "unit": "psi"}
